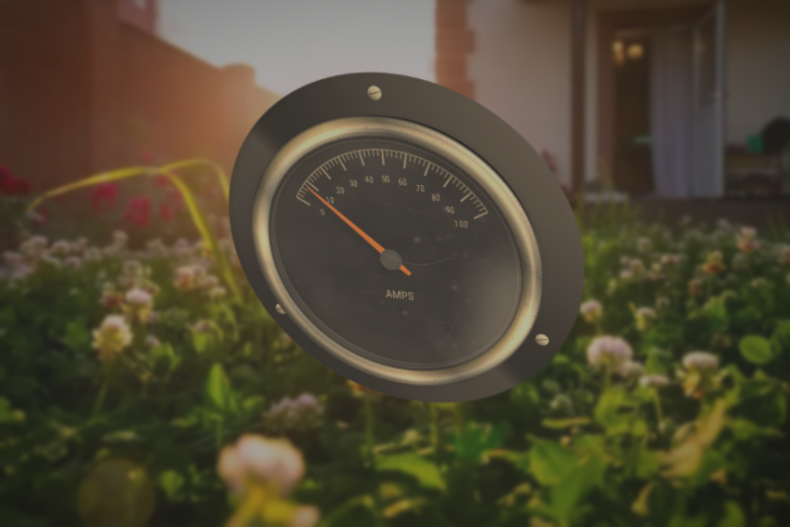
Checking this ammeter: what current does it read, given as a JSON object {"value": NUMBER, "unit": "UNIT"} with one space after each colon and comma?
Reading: {"value": 10, "unit": "A"}
